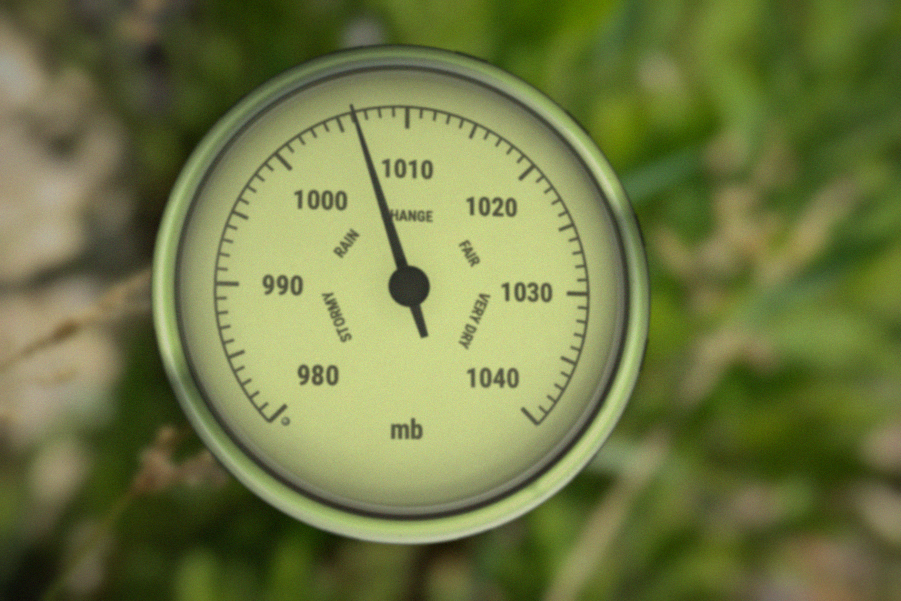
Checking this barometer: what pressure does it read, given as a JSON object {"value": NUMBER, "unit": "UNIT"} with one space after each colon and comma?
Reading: {"value": 1006, "unit": "mbar"}
